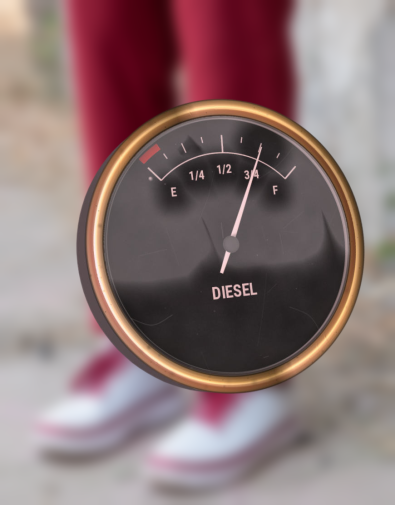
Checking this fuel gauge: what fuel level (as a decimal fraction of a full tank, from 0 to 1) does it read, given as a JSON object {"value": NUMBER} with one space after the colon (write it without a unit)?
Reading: {"value": 0.75}
